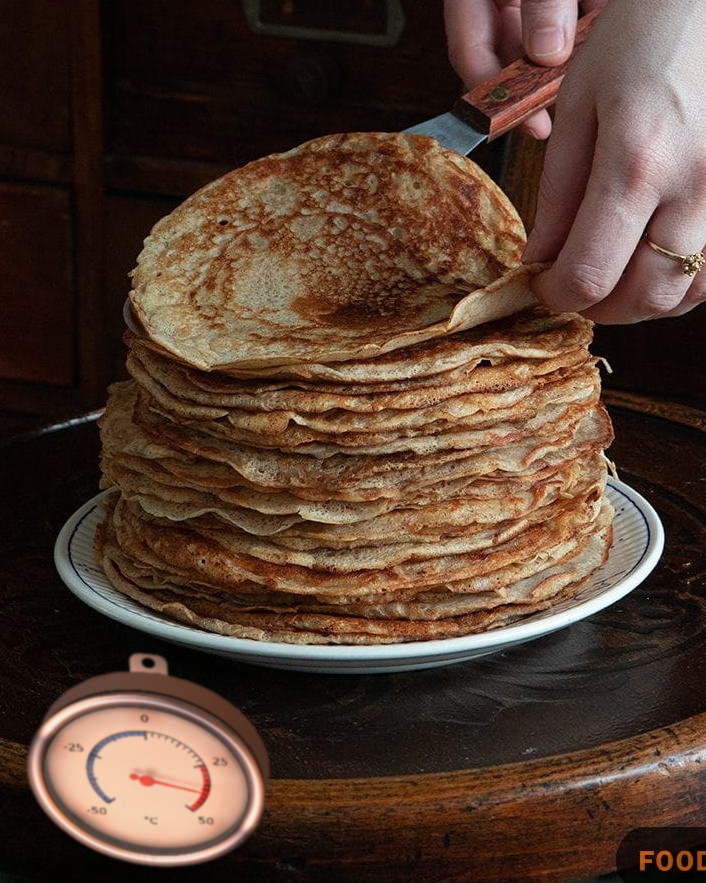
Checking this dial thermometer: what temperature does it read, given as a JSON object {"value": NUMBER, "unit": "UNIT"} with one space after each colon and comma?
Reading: {"value": 37.5, "unit": "°C"}
